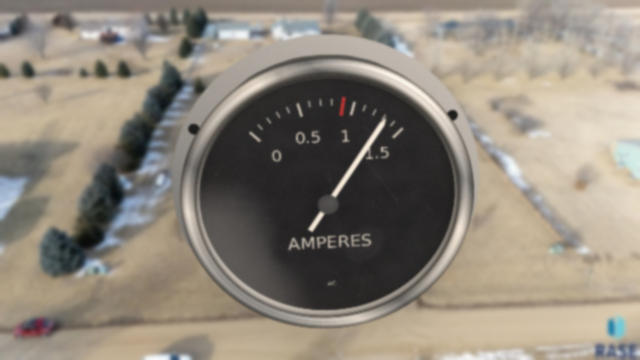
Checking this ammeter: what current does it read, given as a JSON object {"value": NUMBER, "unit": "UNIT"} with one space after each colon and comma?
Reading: {"value": 1.3, "unit": "A"}
